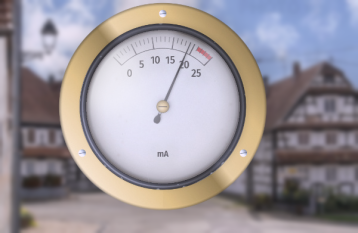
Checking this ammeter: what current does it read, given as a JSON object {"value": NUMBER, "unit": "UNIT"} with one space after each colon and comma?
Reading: {"value": 19, "unit": "mA"}
